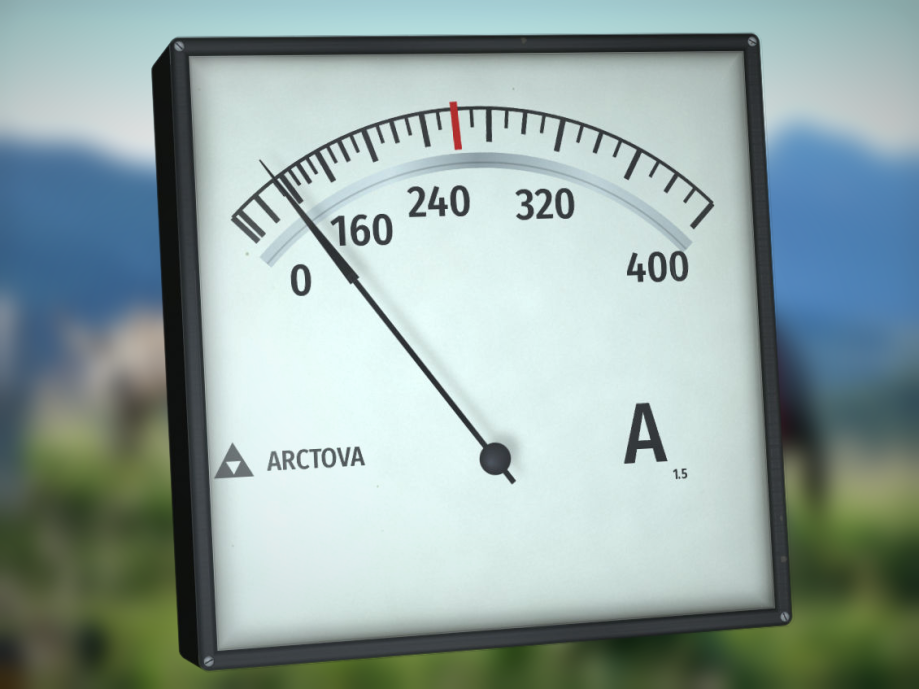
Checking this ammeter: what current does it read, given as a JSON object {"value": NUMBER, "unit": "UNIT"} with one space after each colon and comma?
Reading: {"value": 110, "unit": "A"}
